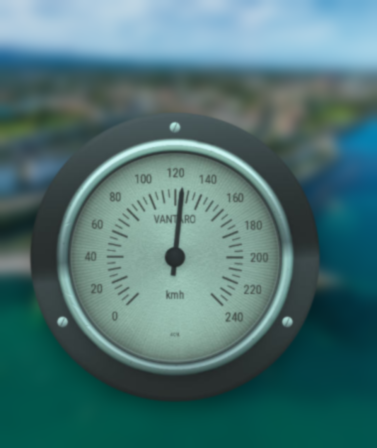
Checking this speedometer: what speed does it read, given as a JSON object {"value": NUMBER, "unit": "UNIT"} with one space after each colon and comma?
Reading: {"value": 125, "unit": "km/h"}
